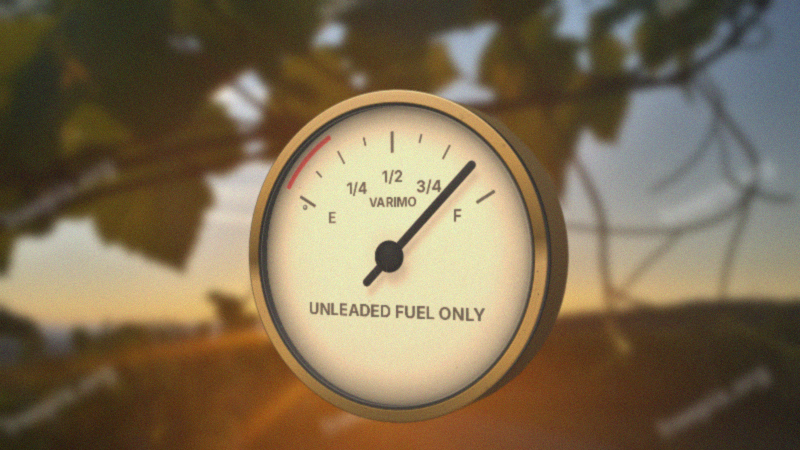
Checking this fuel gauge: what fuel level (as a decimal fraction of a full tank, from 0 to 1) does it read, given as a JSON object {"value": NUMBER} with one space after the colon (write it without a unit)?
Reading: {"value": 0.875}
